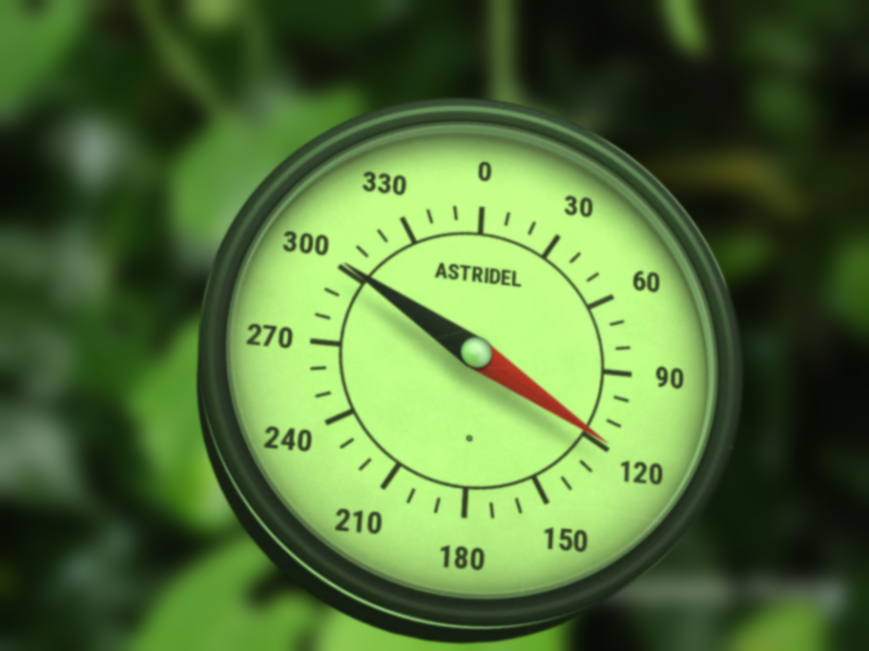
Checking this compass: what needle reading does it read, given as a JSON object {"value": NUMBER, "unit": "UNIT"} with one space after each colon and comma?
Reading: {"value": 120, "unit": "°"}
